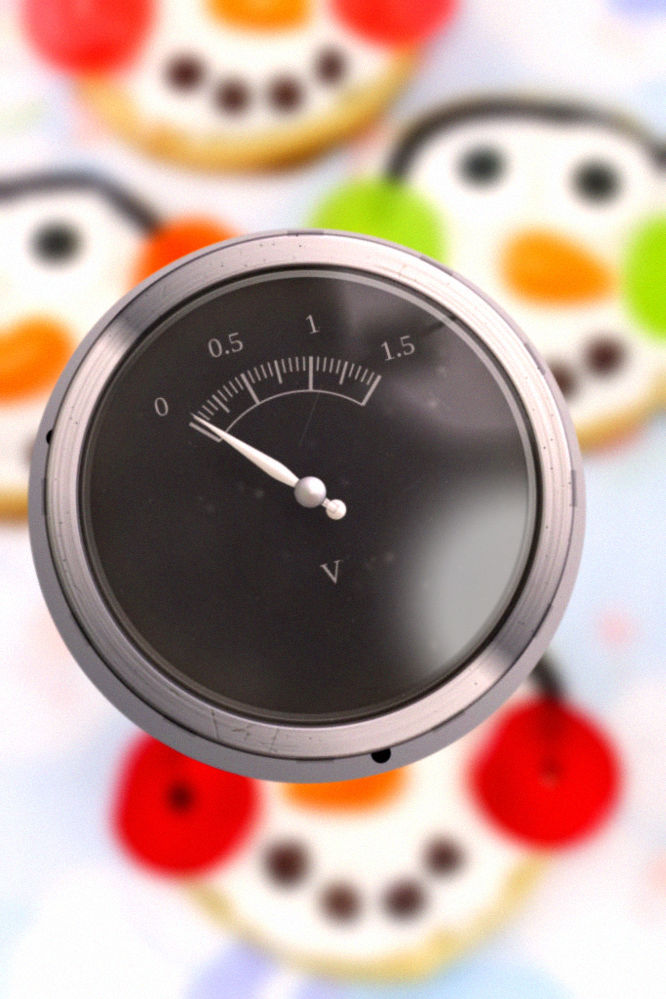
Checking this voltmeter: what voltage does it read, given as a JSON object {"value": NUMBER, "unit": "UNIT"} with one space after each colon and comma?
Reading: {"value": 0.05, "unit": "V"}
